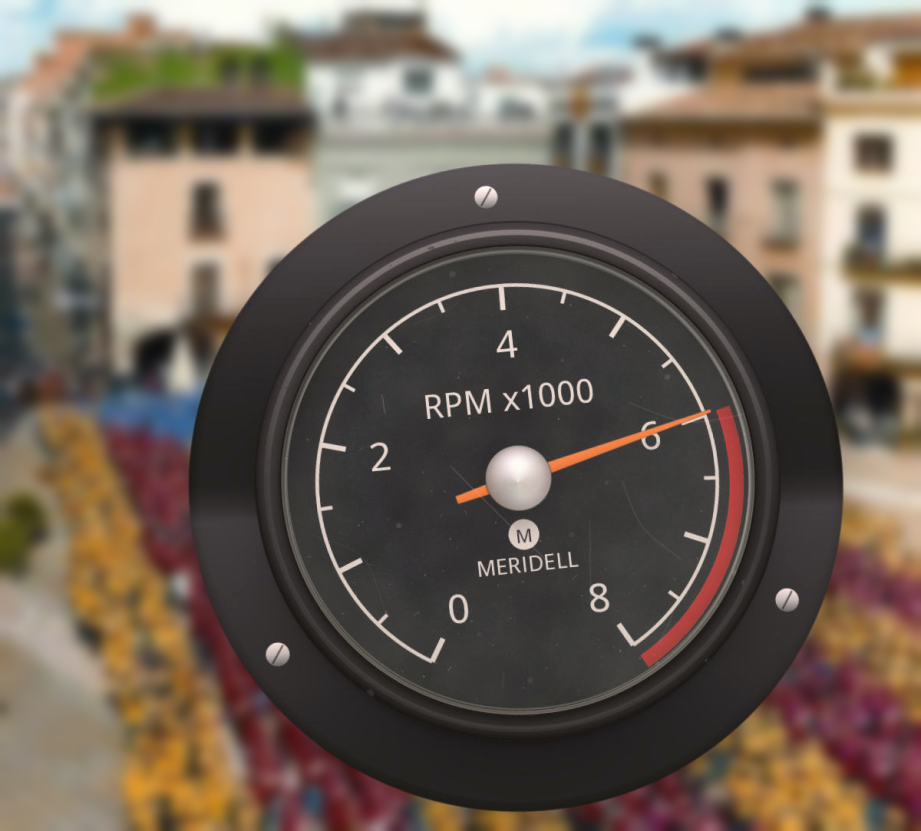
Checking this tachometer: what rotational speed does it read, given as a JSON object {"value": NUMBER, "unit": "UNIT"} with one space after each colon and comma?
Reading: {"value": 6000, "unit": "rpm"}
